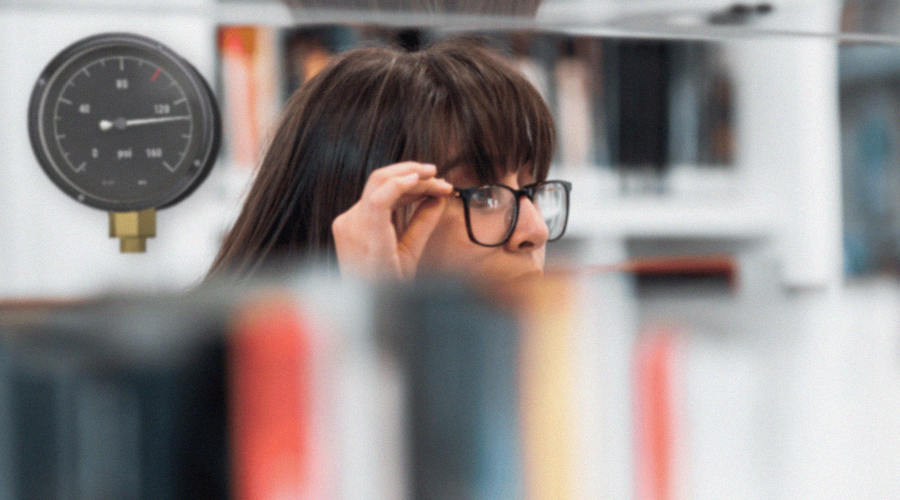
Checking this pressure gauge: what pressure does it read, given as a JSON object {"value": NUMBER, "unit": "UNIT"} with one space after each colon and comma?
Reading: {"value": 130, "unit": "psi"}
